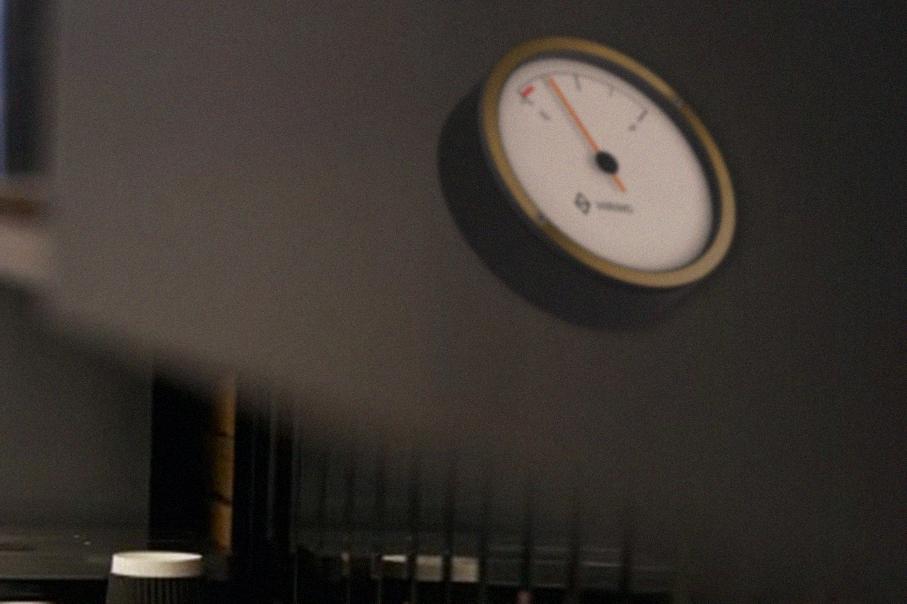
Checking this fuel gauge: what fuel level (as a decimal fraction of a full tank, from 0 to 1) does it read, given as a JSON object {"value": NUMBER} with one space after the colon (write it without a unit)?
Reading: {"value": 0.25}
